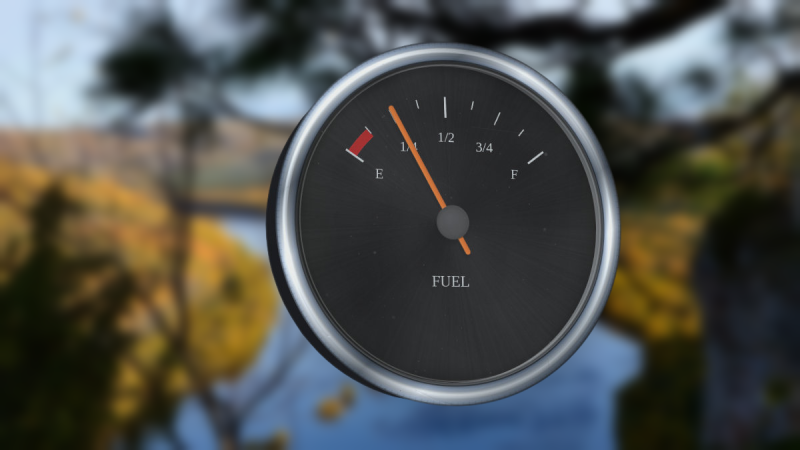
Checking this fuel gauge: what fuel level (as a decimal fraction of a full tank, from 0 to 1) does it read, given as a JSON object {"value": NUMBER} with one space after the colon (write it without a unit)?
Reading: {"value": 0.25}
